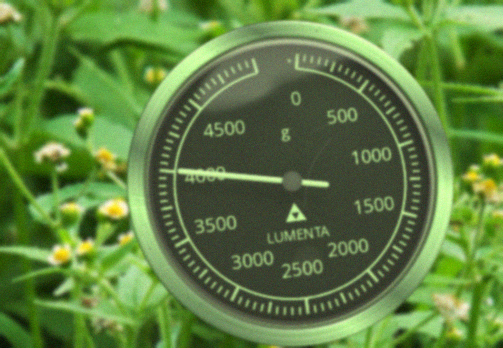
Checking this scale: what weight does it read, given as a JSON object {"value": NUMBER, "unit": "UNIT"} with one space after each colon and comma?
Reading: {"value": 4000, "unit": "g"}
